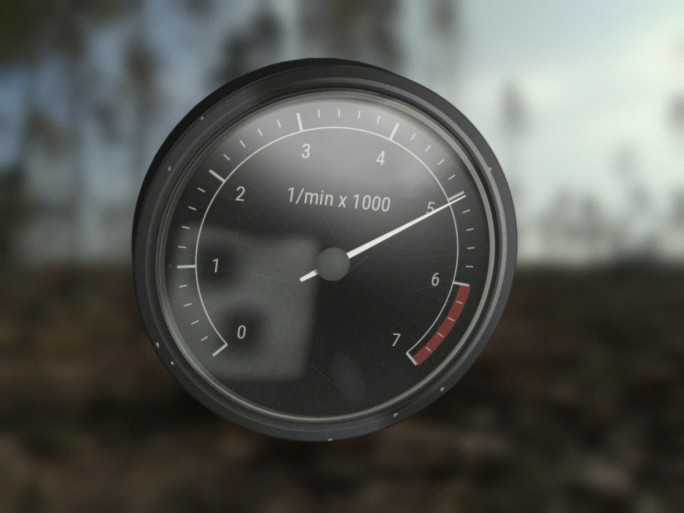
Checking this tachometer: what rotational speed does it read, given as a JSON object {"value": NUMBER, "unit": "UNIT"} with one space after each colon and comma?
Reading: {"value": 5000, "unit": "rpm"}
